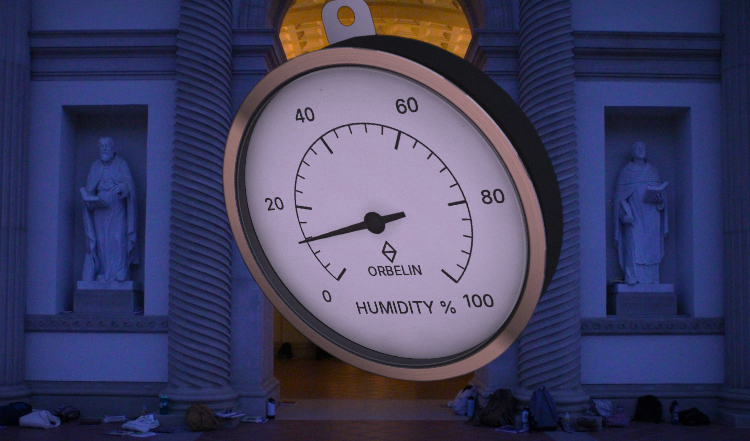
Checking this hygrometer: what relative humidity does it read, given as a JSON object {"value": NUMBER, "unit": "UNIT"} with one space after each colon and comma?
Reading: {"value": 12, "unit": "%"}
